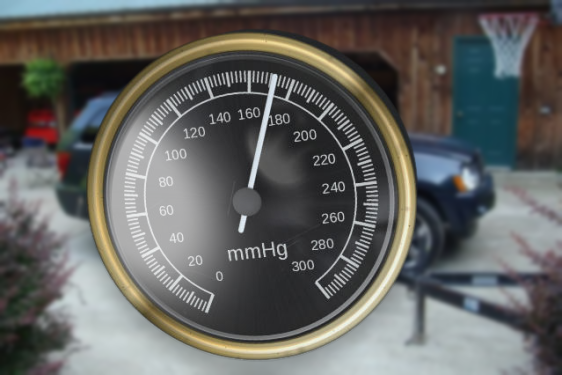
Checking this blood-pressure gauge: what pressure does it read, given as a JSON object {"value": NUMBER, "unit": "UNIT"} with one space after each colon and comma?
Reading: {"value": 172, "unit": "mmHg"}
